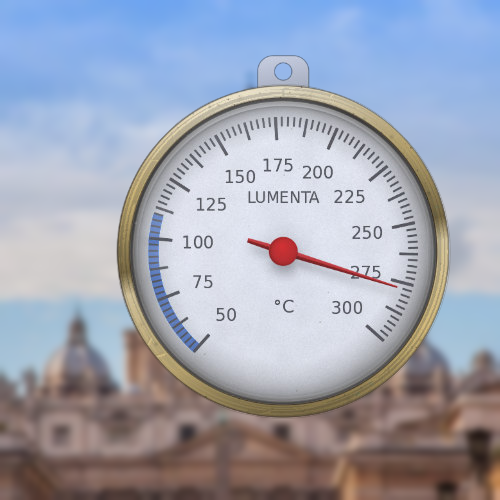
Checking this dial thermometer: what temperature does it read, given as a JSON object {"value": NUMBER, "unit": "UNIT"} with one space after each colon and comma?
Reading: {"value": 277.5, "unit": "°C"}
